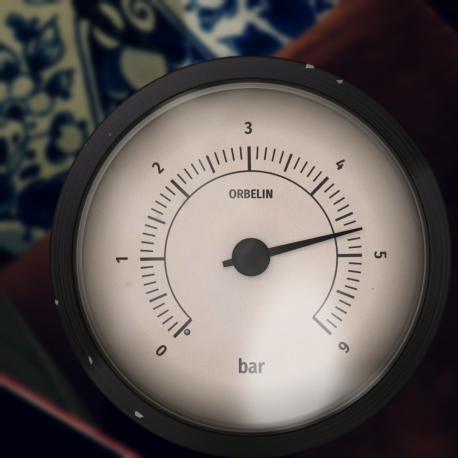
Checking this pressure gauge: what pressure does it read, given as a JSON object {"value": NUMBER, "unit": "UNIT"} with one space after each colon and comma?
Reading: {"value": 4.7, "unit": "bar"}
